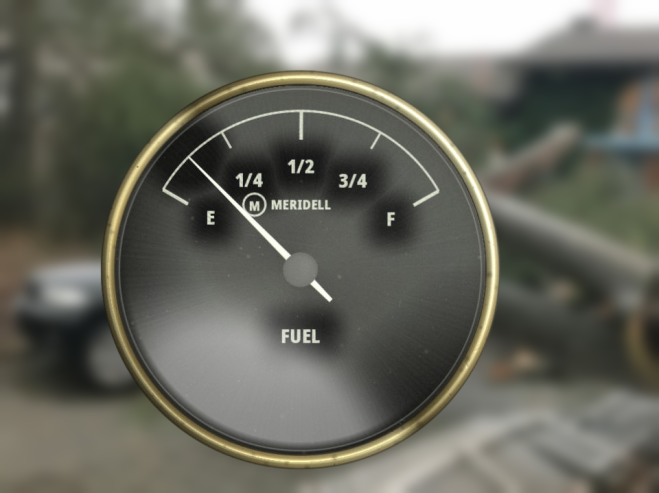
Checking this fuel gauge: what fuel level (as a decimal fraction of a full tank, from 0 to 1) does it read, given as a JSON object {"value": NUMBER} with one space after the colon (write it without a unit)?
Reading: {"value": 0.125}
